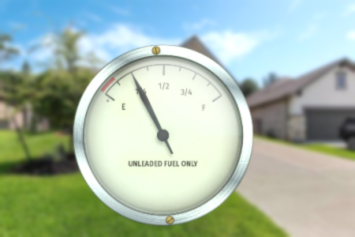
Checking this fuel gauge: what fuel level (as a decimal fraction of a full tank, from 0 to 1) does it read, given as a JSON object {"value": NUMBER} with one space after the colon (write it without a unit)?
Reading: {"value": 0.25}
